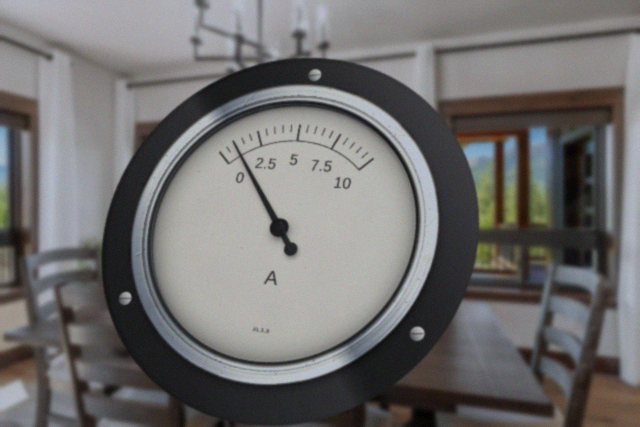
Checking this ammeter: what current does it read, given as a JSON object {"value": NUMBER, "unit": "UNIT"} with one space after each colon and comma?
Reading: {"value": 1, "unit": "A"}
